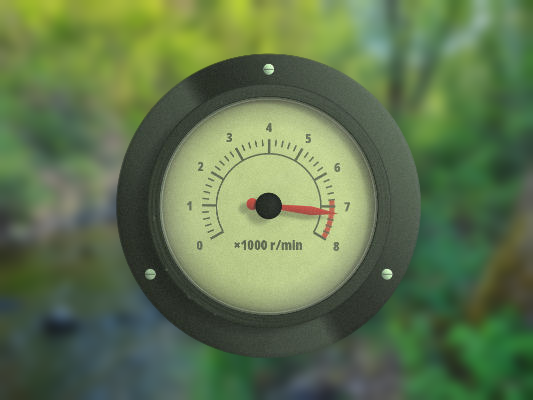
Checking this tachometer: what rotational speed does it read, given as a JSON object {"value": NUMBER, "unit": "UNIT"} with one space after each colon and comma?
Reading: {"value": 7200, "unit": "rpm"}
